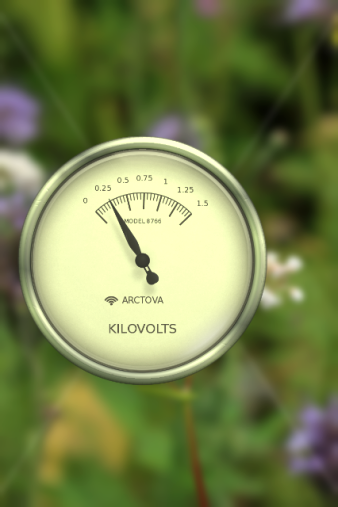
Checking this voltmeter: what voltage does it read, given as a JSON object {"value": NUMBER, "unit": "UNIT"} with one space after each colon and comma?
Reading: {"value": 0.25, "unit": "kV"}
